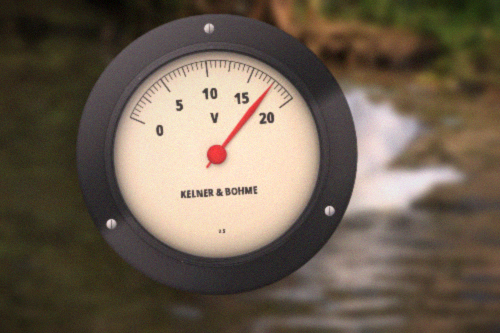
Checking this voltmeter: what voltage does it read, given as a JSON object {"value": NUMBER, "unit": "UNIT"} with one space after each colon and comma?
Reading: {"value": 17.5, "unit": "V"}
